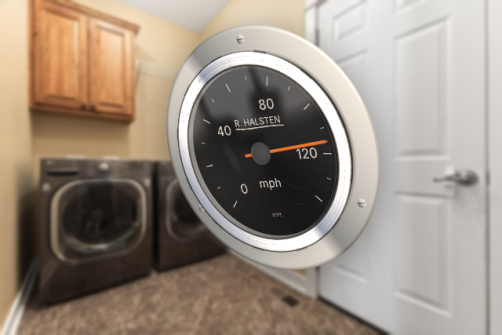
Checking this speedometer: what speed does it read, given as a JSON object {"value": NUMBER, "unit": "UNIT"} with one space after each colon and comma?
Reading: {"value": 115, "unit": "mph"}
